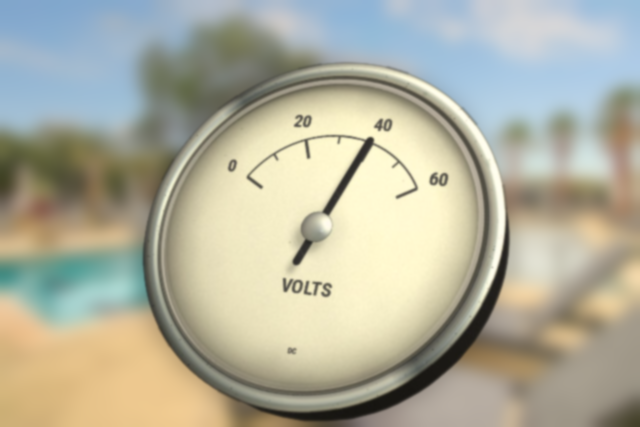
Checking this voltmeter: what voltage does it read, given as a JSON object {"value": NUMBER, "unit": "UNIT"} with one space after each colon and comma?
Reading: {"value": 40, "unit": "V"}
